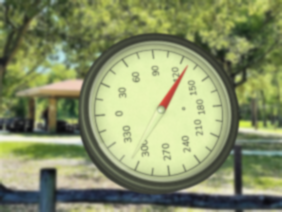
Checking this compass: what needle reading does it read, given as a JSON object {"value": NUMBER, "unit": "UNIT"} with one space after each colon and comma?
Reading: {"value": 127.5, "unit": "°"}
